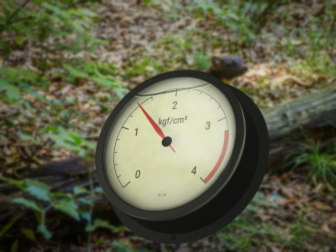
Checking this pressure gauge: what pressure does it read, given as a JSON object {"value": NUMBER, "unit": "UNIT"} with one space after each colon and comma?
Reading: {"value": 1.4, "unit": "kg/cm²"}
